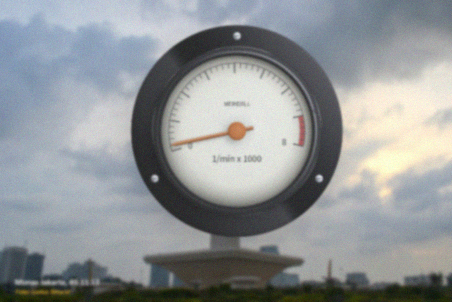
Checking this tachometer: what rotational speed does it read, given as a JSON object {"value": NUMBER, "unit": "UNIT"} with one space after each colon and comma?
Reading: {"value": 200, "unit": "rpm"}
